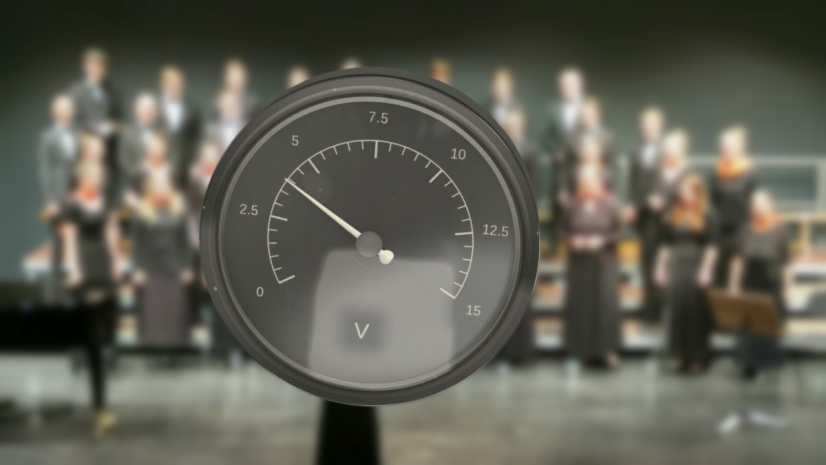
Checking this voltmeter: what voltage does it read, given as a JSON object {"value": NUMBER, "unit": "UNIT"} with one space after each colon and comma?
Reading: {"value": 4, "unit": "V"}
